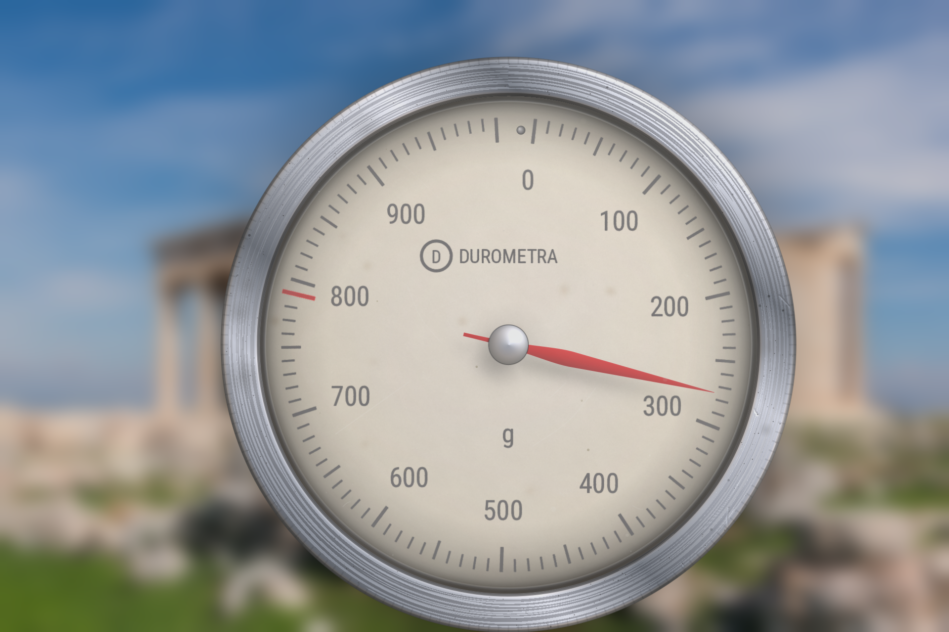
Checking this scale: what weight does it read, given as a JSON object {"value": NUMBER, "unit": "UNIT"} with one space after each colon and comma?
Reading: {"value": 275, "unit": "g"}
